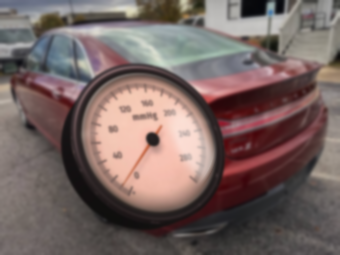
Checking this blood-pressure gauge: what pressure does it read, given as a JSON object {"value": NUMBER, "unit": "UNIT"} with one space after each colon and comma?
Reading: {"value": 10, "unit": "mmHg"}
